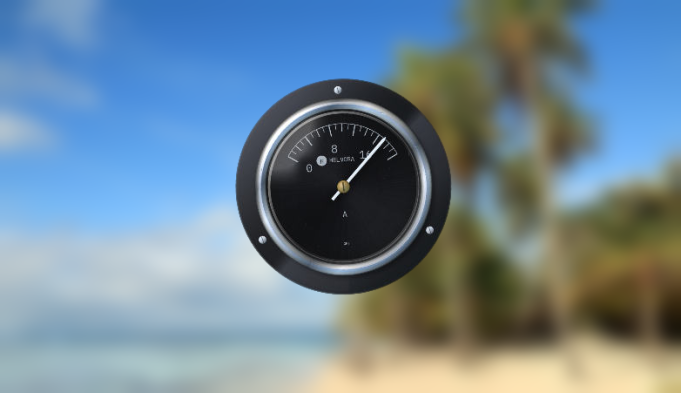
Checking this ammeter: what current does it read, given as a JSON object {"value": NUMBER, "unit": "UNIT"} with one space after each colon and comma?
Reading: {"value": 17, "unit": "A"}
